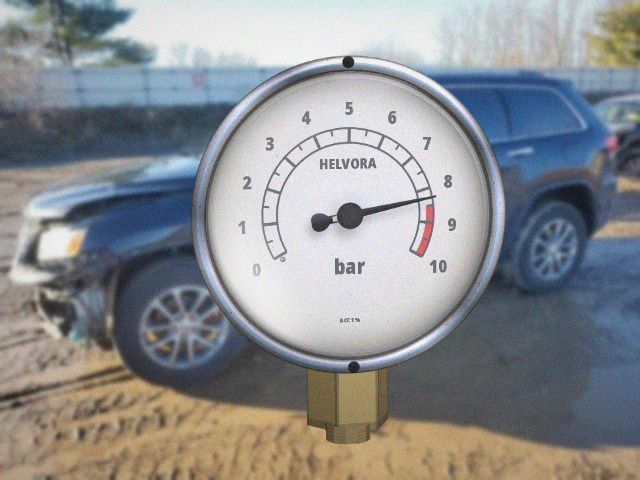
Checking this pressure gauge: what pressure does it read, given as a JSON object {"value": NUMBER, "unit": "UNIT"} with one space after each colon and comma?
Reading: {"value": 8.25, "unit": "bar"}
